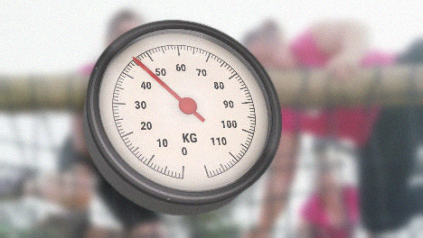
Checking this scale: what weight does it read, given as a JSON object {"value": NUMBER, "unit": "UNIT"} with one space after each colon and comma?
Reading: {"value": 45, "unit": "kg"}
